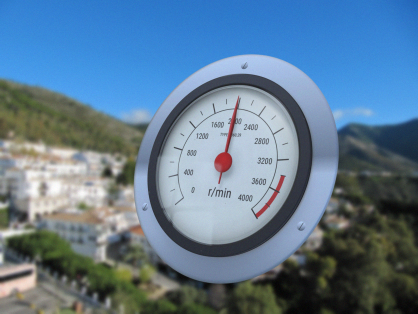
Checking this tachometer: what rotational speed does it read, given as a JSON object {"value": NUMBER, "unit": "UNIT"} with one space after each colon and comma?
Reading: {"value": 2000, "unit": "rpm"}
